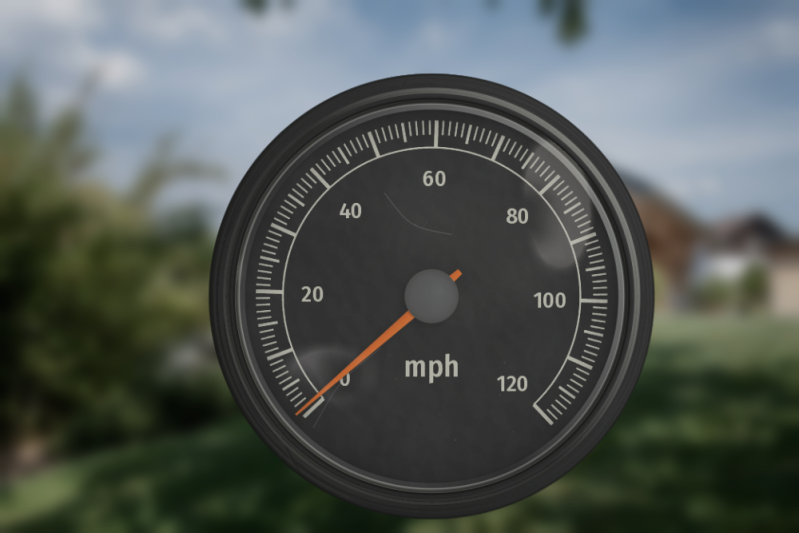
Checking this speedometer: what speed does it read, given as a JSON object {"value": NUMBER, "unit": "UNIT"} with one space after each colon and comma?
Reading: {"value": 1, "unit": "mph"}
